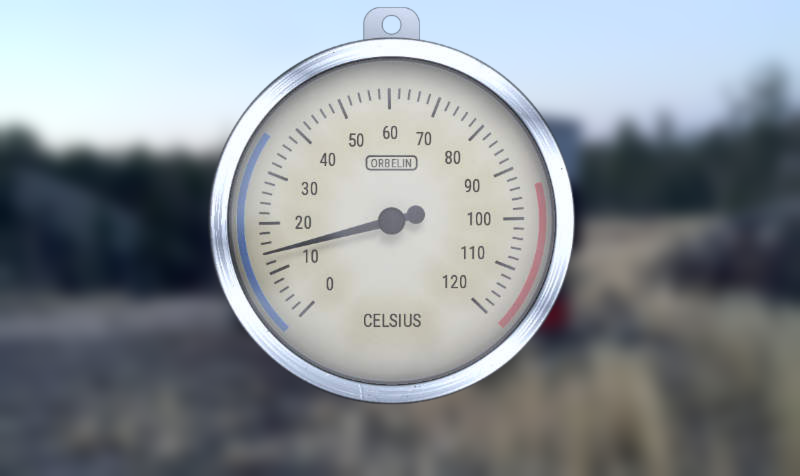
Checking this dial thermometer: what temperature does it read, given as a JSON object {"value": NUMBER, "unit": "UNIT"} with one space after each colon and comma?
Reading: {"value": 14, "unit": "°C"}
